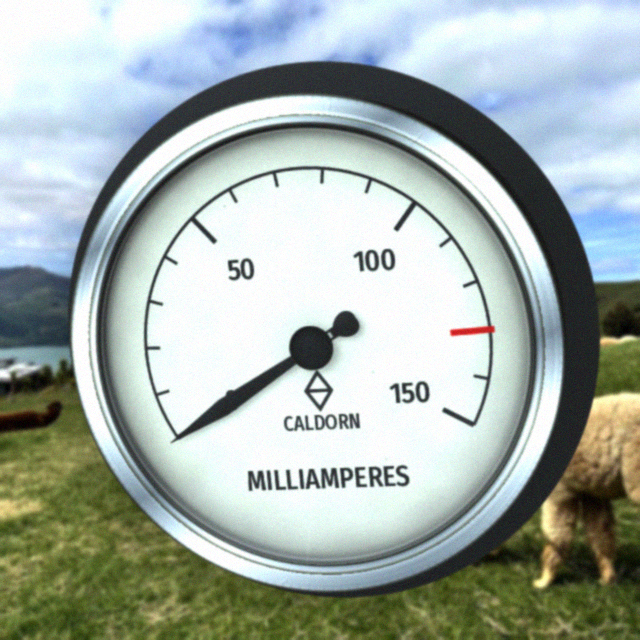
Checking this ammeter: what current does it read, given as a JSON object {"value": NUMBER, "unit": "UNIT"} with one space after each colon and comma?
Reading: {"value": 0, "unit": "mA"}
